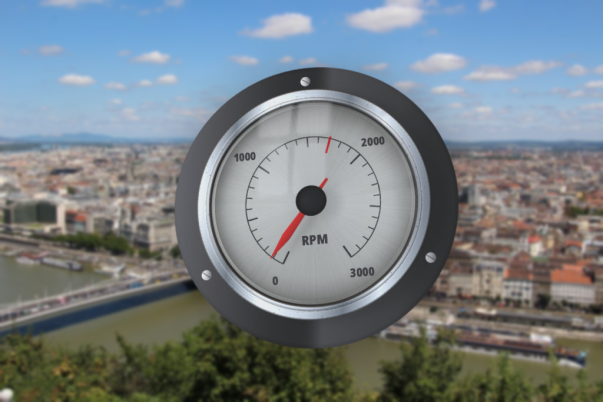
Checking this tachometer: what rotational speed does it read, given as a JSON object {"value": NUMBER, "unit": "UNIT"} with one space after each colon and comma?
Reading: {"value": 100, "unit": "rpm"}
